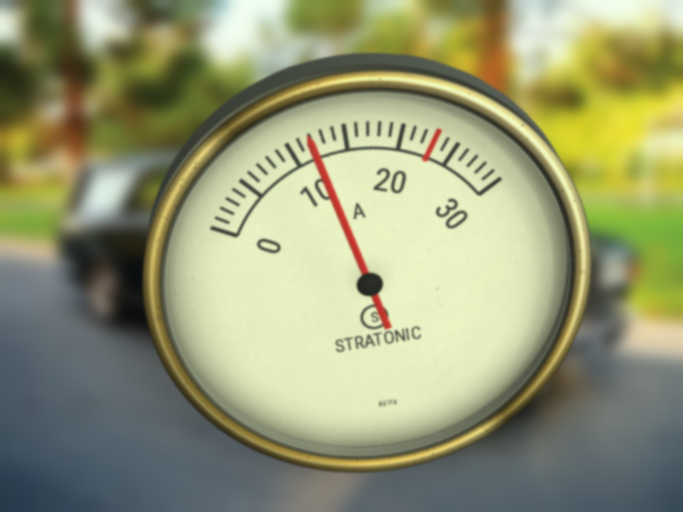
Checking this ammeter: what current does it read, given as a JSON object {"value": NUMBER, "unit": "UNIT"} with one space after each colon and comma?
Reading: {"value": 12, "unit": "A"}
